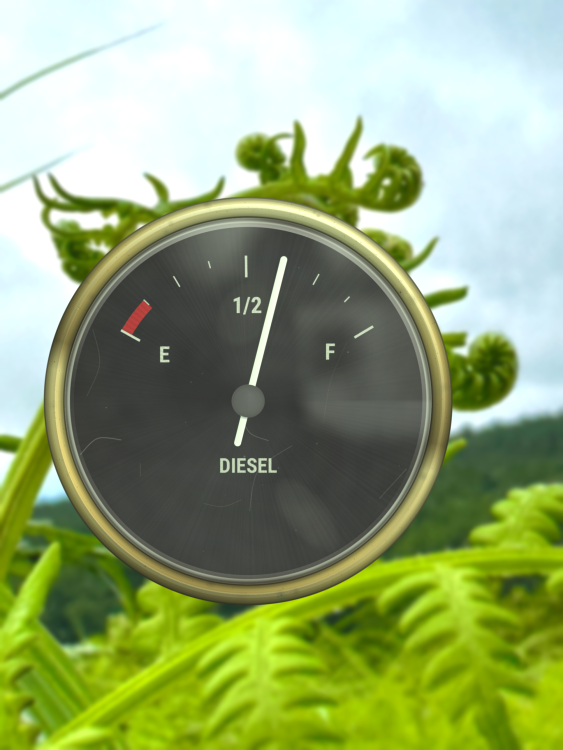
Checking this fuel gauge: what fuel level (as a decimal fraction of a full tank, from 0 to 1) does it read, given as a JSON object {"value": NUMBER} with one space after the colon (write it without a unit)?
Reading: {"value": 0.625}
